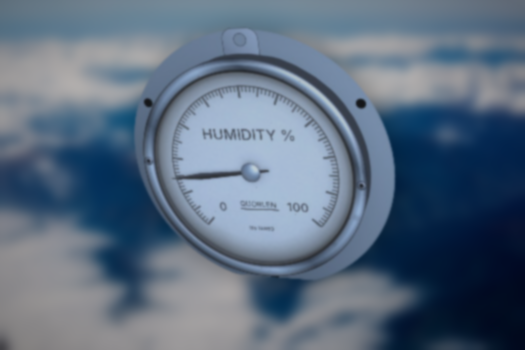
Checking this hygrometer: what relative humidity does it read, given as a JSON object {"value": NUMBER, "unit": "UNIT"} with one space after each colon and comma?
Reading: {"value": 15, "unit": "%"}
